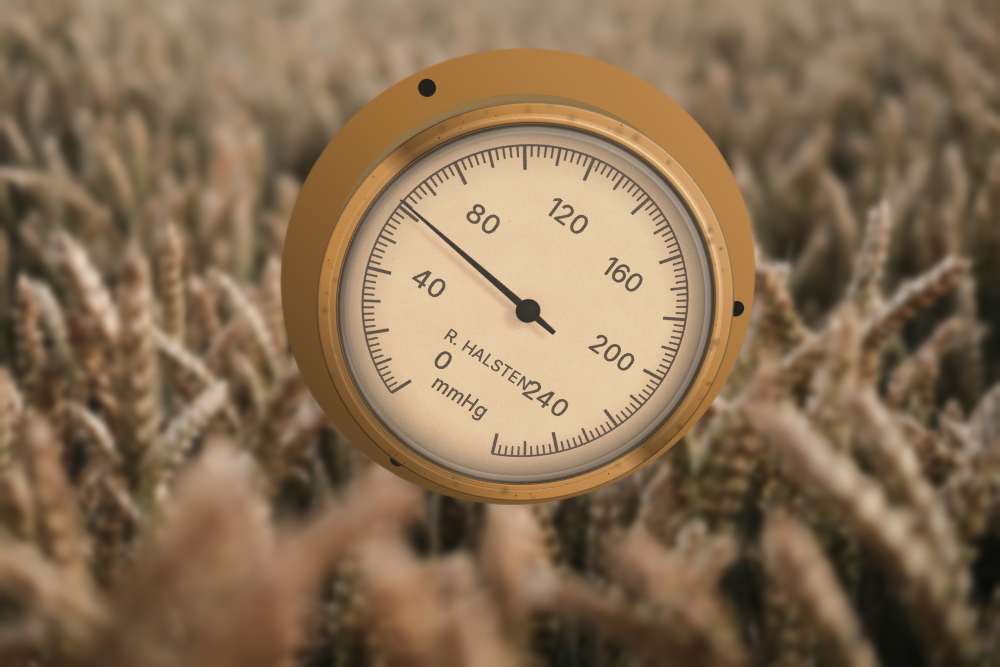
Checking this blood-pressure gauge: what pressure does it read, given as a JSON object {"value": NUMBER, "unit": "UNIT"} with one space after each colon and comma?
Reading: {"value": 62, "unit": "mmHg"}
